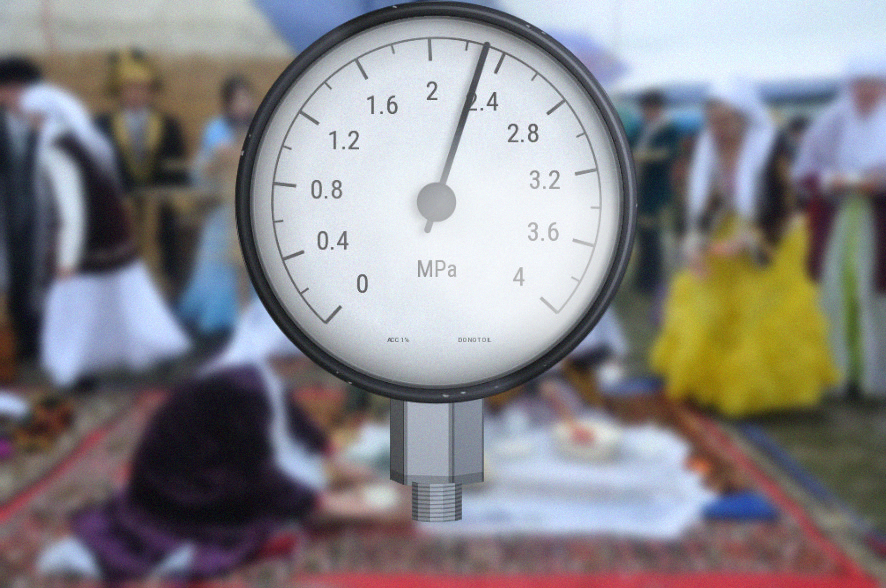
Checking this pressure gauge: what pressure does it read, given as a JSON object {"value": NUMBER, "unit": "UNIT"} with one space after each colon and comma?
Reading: {"value": 2.3, "unit": "MPa"}
